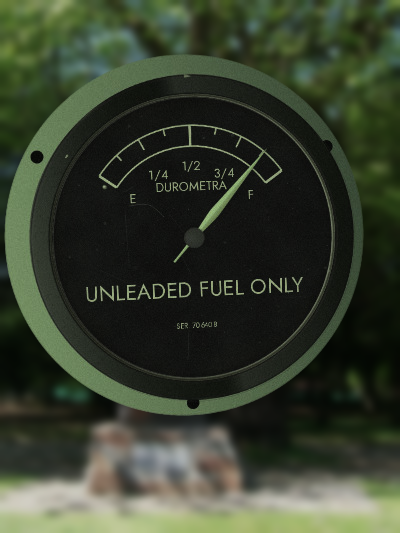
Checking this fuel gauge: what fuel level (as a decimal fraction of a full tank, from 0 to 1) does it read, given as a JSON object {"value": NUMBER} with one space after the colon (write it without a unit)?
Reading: {"value": 0.875}
